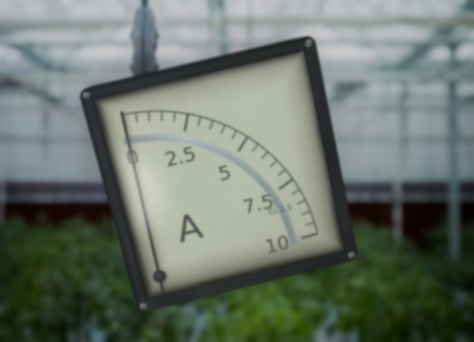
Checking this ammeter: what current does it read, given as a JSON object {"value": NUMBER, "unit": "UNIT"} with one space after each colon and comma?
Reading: {"value": 0, "unit": "A"}
